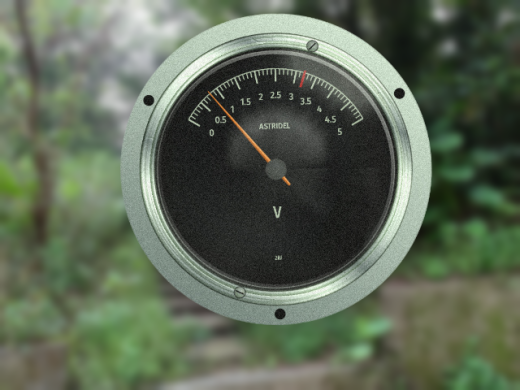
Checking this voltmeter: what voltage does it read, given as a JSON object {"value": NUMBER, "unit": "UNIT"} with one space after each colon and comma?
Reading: {"value": 0.8, "unit": "V"}
